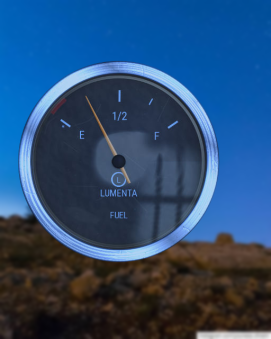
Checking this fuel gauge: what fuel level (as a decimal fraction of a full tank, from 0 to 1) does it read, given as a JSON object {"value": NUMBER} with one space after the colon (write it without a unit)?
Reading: {"value": 0.25}
